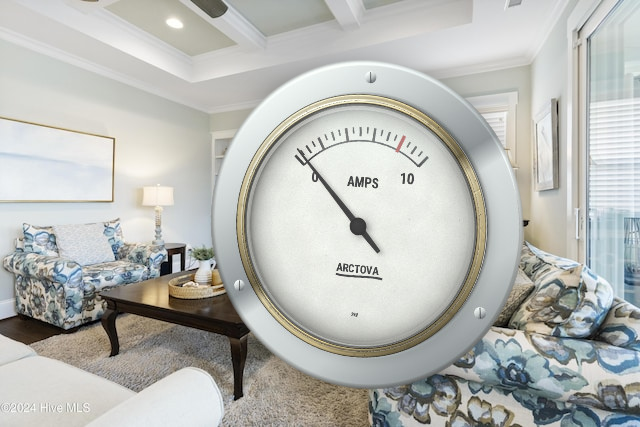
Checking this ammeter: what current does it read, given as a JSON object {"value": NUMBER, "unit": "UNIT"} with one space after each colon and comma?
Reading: {"value": 0.5, "unit": "A"}
